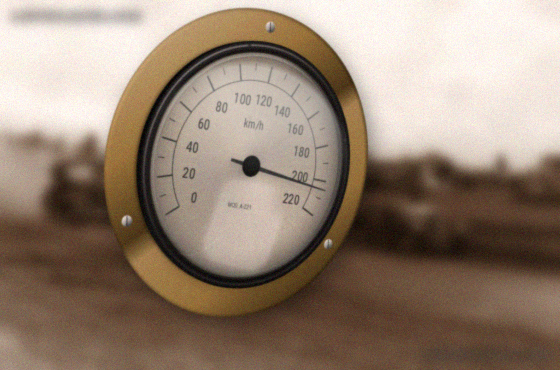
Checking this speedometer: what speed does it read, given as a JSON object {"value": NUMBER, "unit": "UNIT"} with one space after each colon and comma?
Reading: {"value": 205, "unit": "km/h"}
